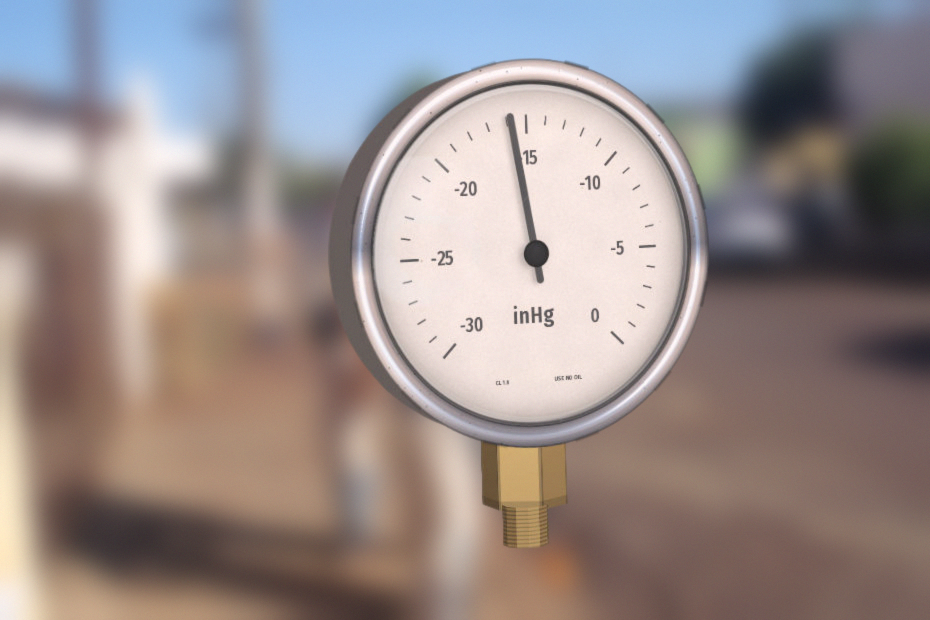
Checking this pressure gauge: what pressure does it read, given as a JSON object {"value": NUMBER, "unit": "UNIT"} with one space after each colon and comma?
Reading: {"value": -16, "unit": "inHg"}
